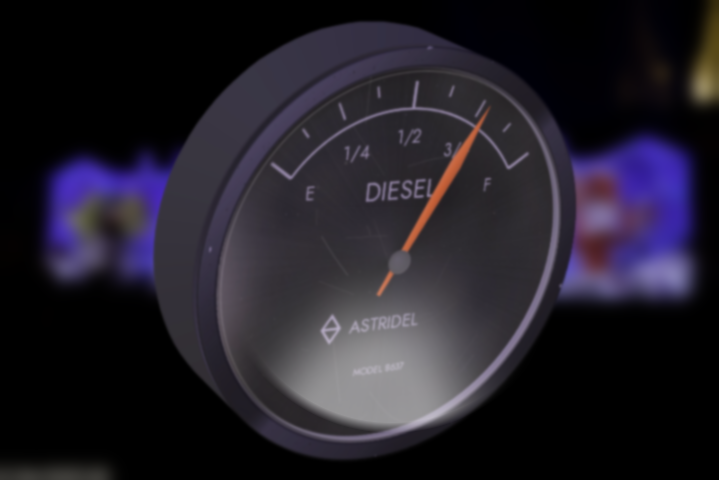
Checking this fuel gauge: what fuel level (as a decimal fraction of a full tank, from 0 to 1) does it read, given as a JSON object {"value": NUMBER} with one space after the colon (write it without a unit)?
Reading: {"value": 0.75}
